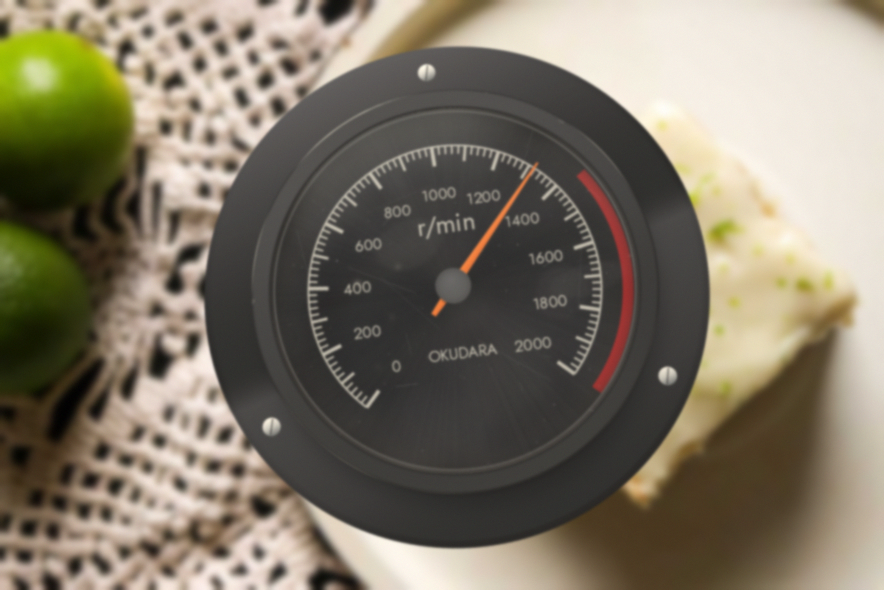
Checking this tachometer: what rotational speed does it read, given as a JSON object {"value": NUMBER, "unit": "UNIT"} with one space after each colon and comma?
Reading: {"value": 1320, "unit": "rpm"}
